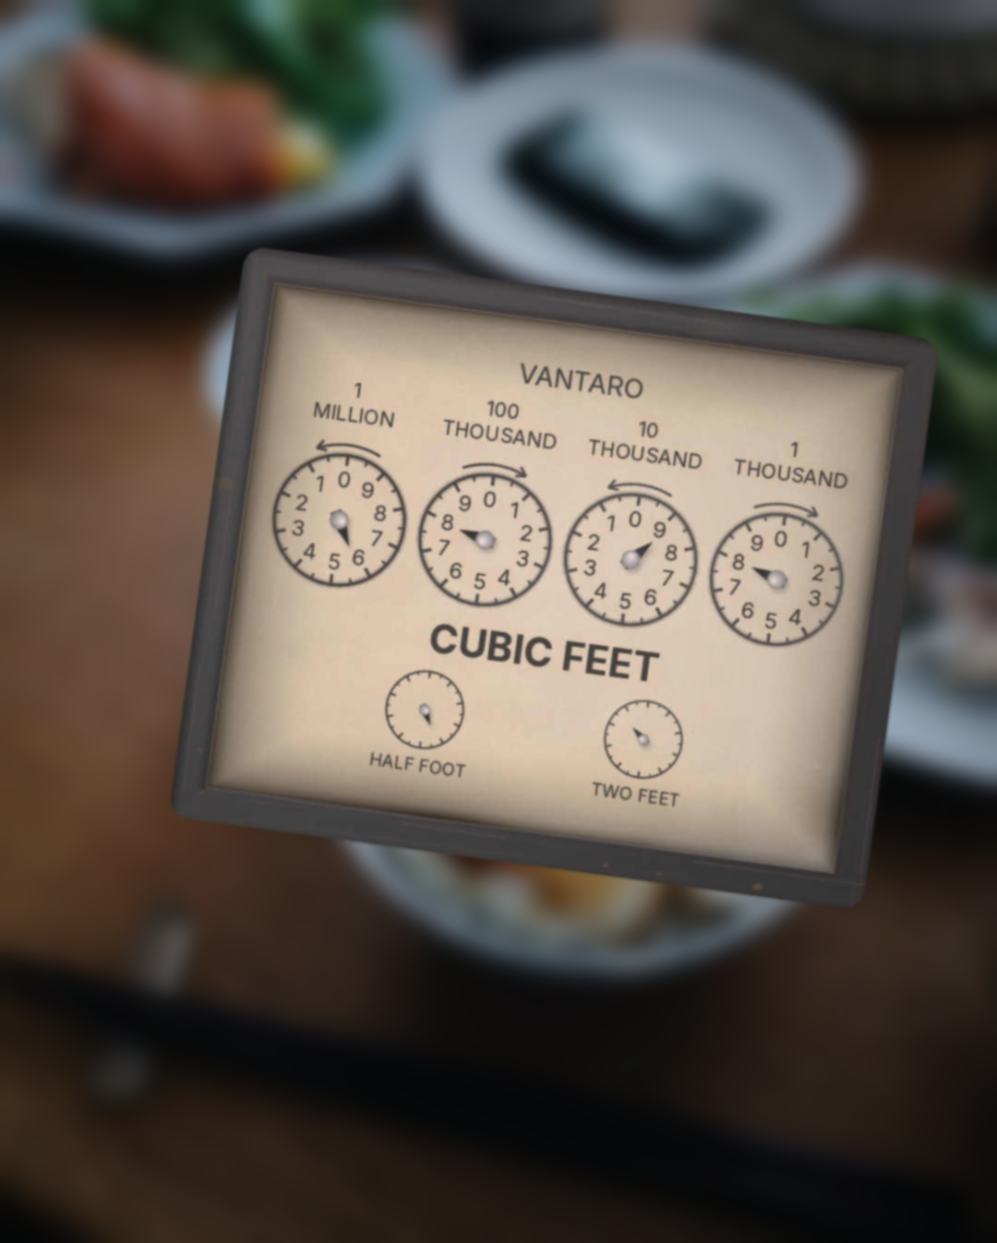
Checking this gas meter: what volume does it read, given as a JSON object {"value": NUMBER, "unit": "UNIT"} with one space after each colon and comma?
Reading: {"value": 578800, "unit": "ft³"}
